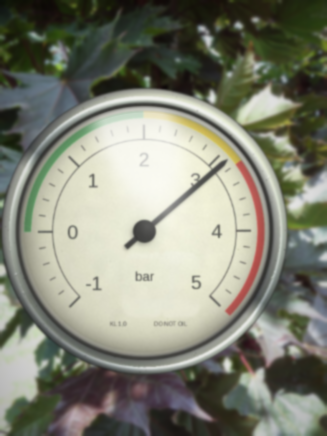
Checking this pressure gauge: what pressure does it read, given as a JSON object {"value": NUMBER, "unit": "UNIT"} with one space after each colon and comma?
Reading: {"value": 3.1, "unit": "bar"}
